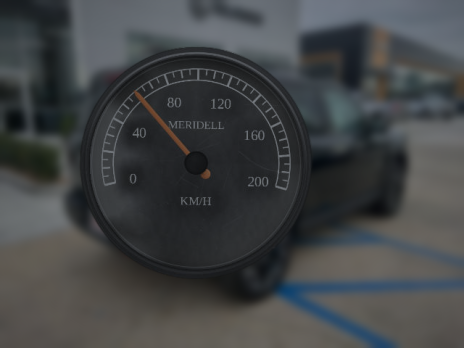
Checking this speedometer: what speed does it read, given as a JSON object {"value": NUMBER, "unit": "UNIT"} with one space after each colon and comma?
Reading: {"value": 60, "unit": "km/h"}
